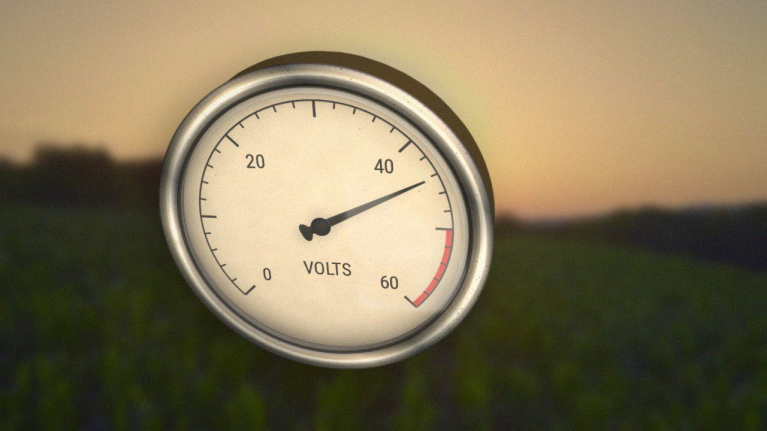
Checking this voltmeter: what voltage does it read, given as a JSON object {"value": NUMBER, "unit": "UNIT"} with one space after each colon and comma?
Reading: {"value": 44, "unit": "V"}
